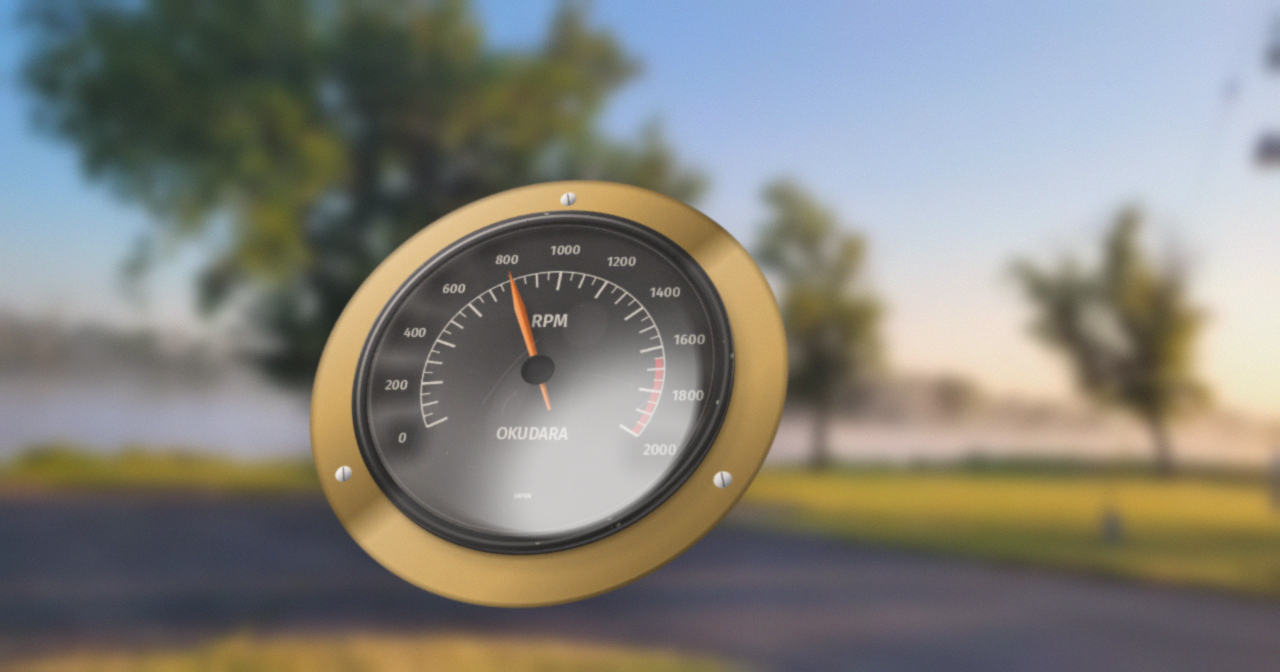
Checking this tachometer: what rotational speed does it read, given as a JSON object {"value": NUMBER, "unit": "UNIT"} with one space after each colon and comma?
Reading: {"value": 800, "unit": "rpm"}
